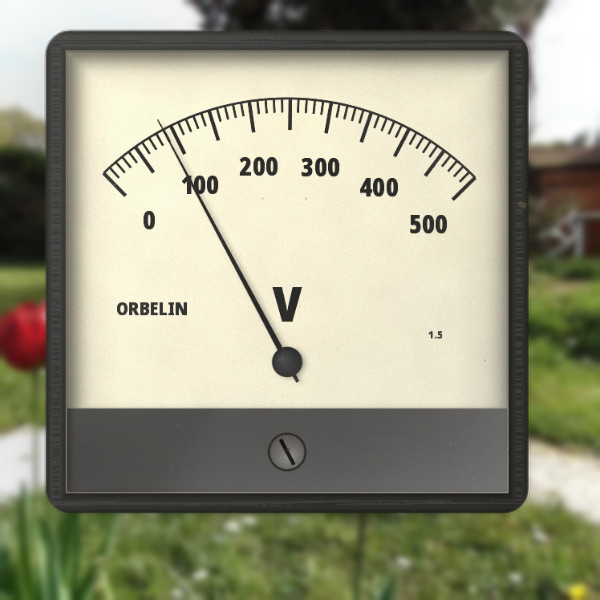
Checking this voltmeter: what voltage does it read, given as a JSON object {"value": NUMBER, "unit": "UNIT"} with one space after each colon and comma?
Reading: {"value": 90, "unit": "V"}
